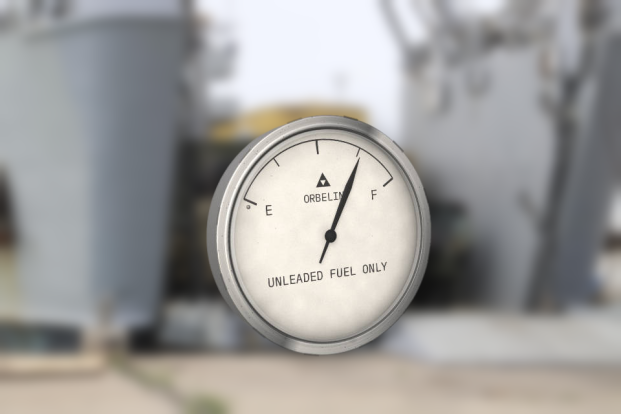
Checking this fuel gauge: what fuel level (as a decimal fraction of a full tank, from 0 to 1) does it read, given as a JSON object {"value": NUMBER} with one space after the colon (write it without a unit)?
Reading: {"value": 0.75}
